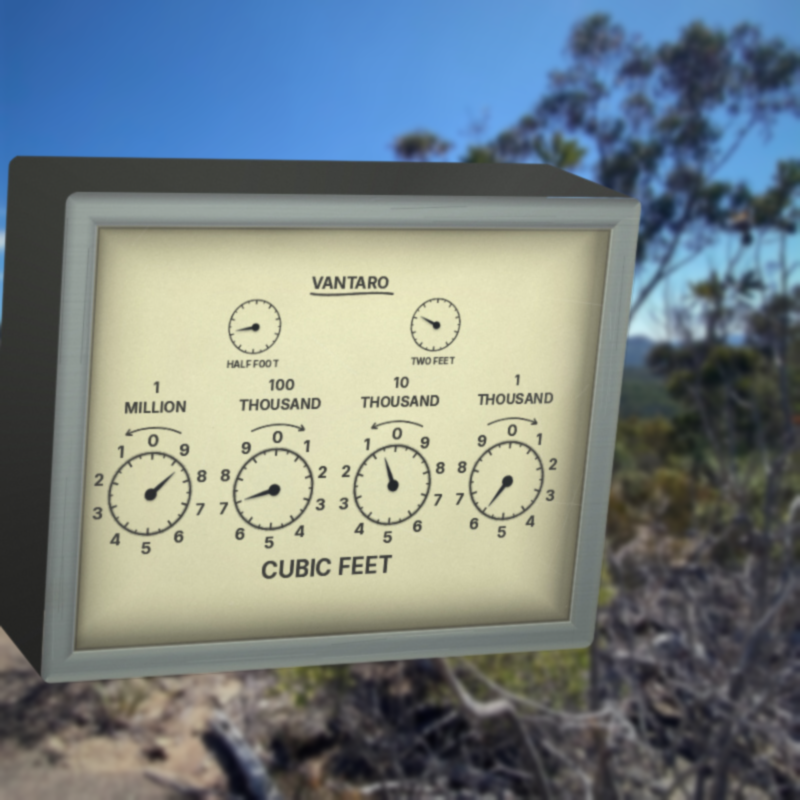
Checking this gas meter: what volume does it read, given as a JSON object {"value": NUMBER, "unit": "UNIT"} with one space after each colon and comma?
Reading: {"value": 870600, "unit": "ft³"}
